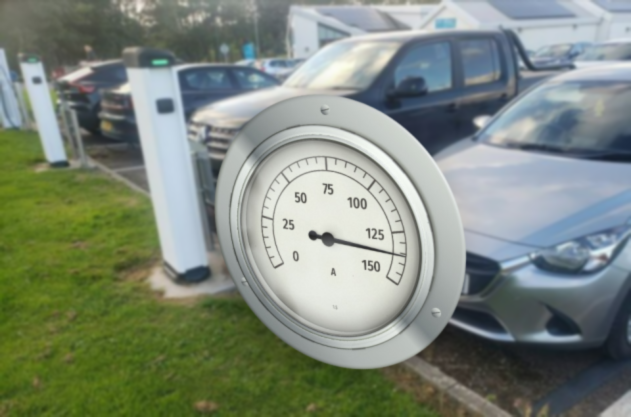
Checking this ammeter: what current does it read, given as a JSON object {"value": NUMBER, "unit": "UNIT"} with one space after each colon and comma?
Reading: {"value": 135, "unit": "A"}
